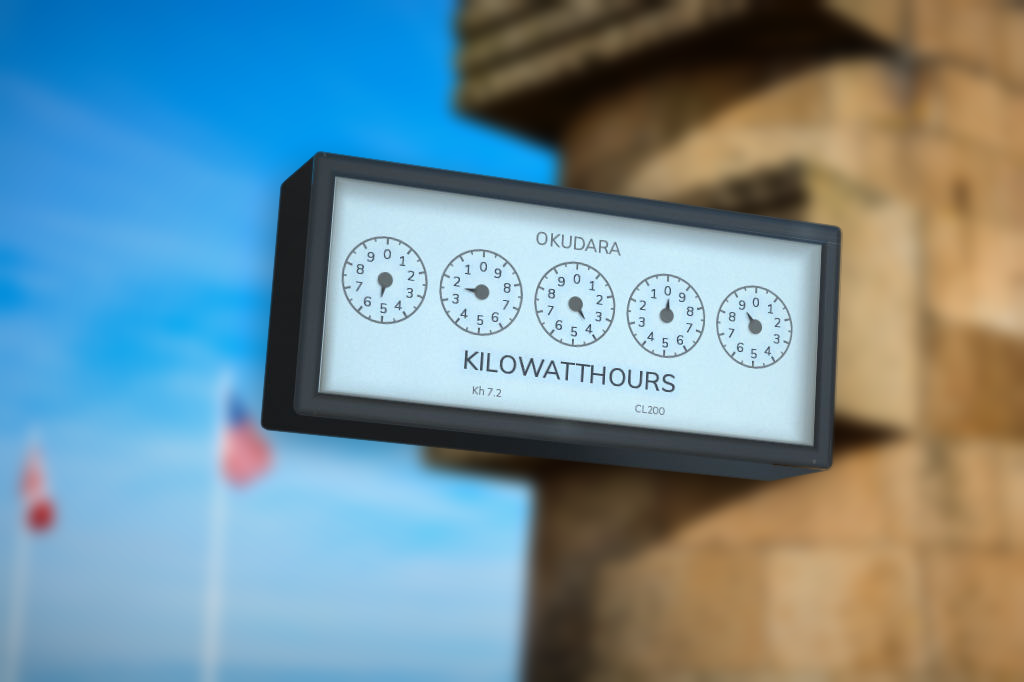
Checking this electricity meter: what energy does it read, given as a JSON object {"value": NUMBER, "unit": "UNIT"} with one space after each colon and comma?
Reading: {"value": 52399, "unit": "kWh"}
